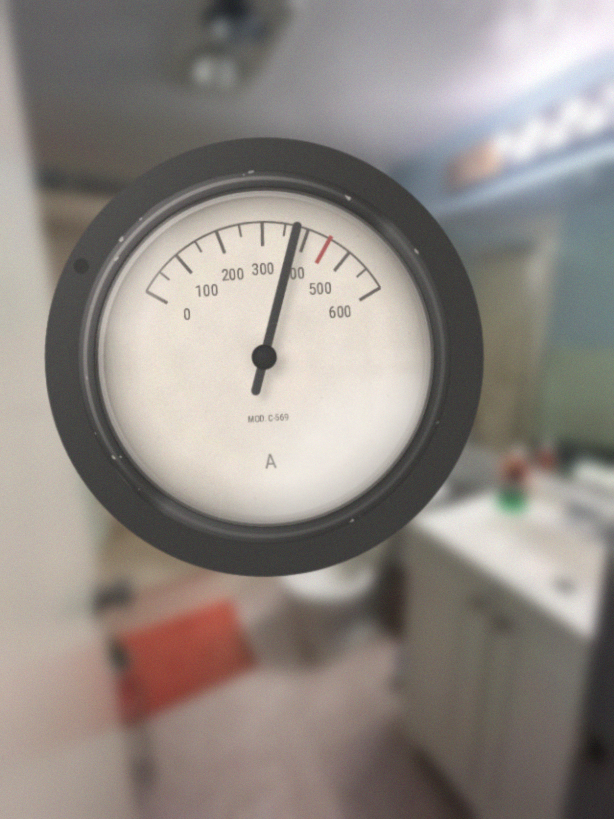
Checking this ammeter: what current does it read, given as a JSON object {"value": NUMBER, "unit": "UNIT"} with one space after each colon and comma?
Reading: {"value": 375, "unit": "A"}
